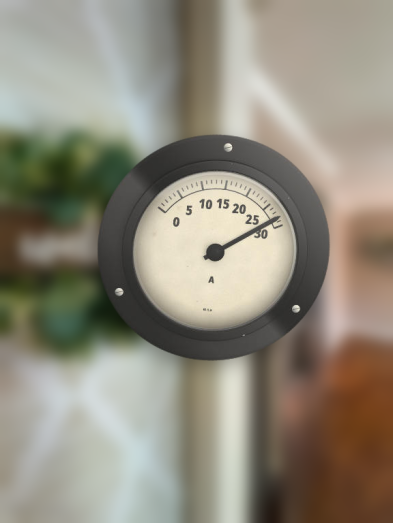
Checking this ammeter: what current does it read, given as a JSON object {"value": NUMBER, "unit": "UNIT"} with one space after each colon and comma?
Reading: {"value": 28, "unit": "A"}
